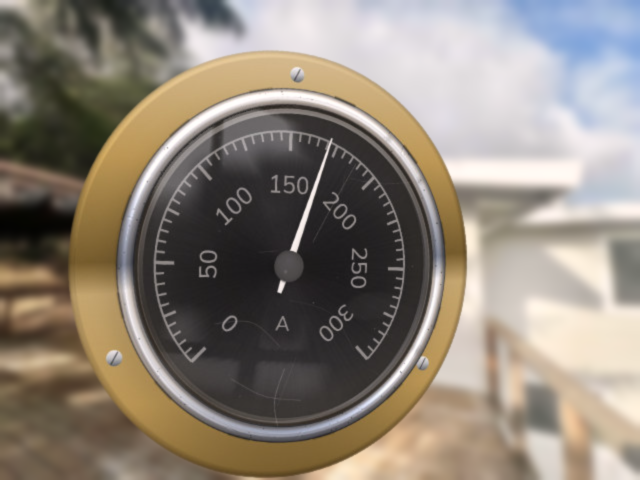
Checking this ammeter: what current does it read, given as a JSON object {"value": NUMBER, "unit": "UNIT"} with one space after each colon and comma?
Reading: {"value": 170, "unit": "A"}
